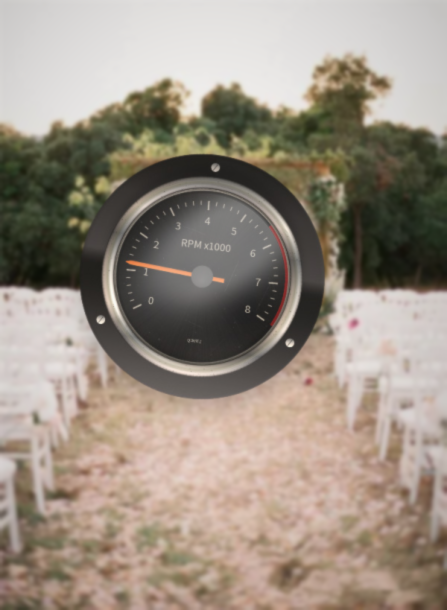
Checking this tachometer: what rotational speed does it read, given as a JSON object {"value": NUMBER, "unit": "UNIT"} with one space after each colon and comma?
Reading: {"value": 1200, "unit": "rpm"}
